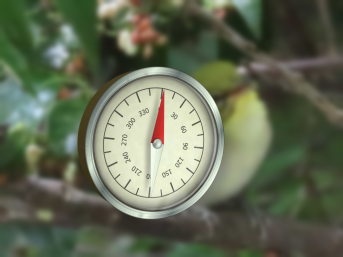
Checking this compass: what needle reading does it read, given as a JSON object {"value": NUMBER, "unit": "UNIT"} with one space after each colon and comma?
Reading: {"value": 0, "unit": "°"}
